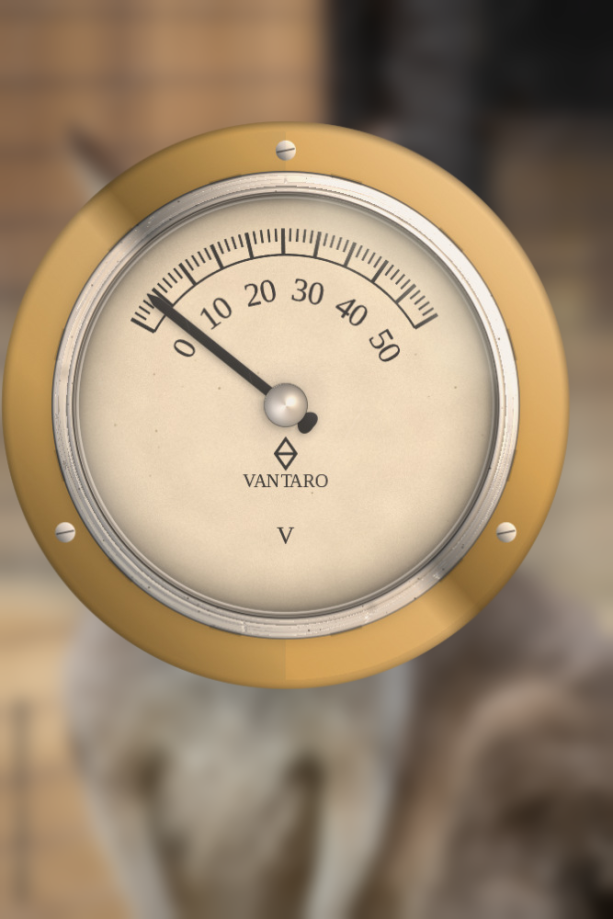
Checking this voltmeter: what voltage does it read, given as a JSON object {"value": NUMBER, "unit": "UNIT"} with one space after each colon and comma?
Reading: {"value": 4, "unit": "V"}
